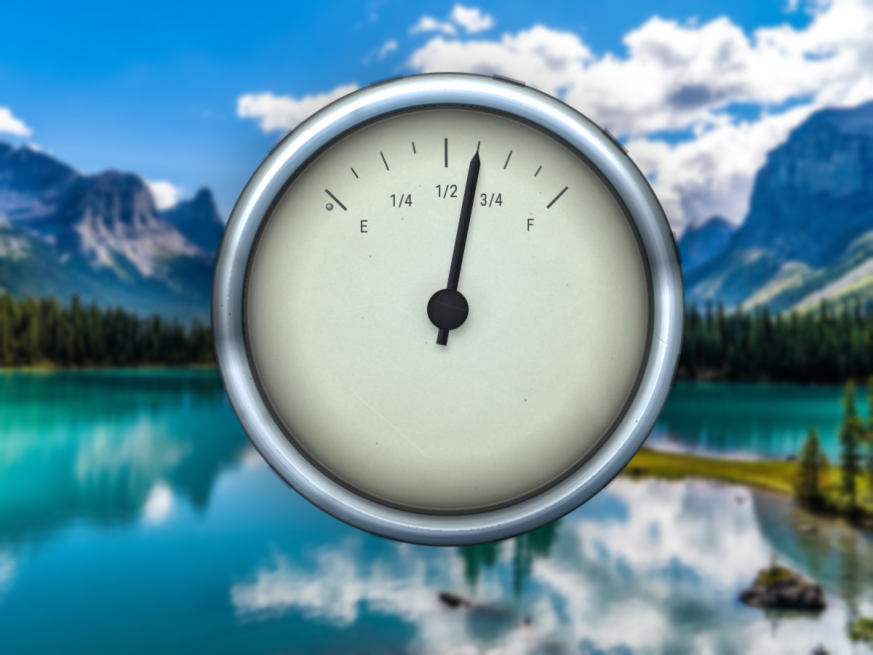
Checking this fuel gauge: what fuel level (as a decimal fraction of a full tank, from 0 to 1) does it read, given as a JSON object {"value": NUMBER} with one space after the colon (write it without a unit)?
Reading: {"value": 0.625}
